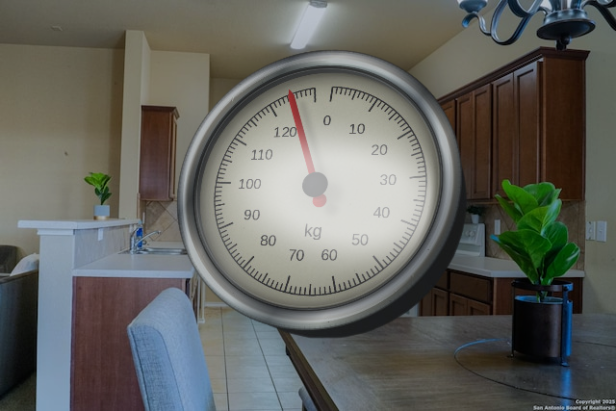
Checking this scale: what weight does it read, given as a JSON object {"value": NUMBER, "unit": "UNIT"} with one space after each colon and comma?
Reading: {"value": 125, "unit": "kg"}
